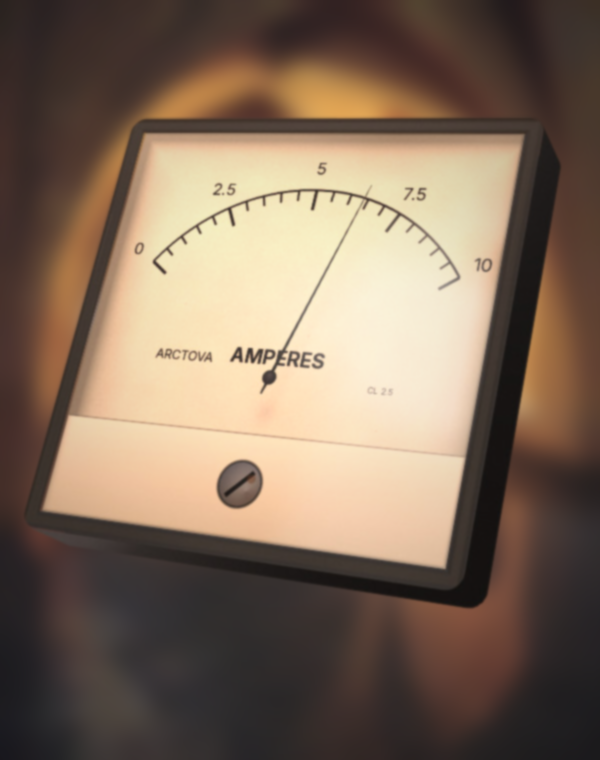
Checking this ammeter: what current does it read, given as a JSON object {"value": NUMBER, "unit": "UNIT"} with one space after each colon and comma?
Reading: {"value": 6.5, "unit": "A"}
